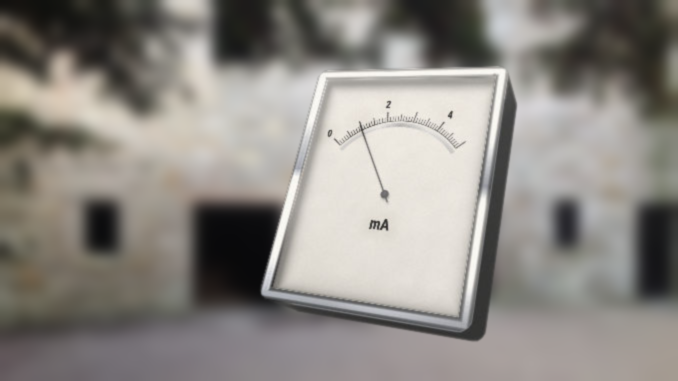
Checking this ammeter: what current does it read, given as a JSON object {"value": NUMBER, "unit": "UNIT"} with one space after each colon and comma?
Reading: {"value": 1, "unit": "mA"}
